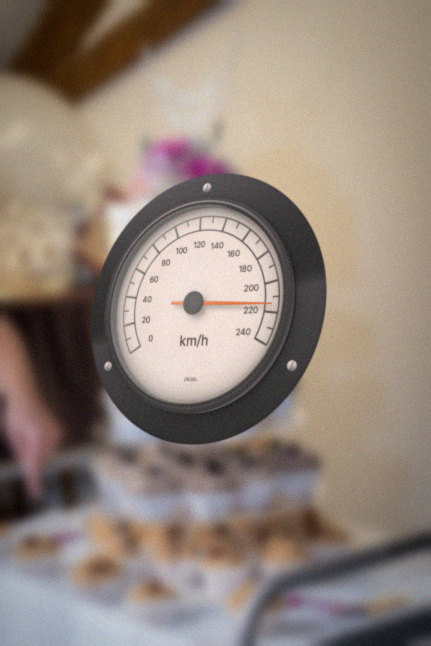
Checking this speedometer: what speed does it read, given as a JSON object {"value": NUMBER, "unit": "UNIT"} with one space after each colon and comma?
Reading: {"value": 215, "unit": "km/h"}
